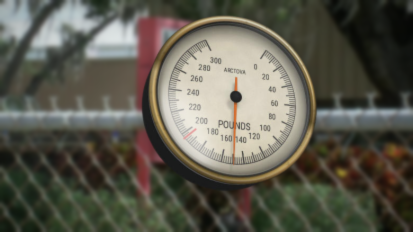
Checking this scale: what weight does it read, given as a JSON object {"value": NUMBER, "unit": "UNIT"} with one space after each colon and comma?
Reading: {"value": 150, "unit": "lb"}
